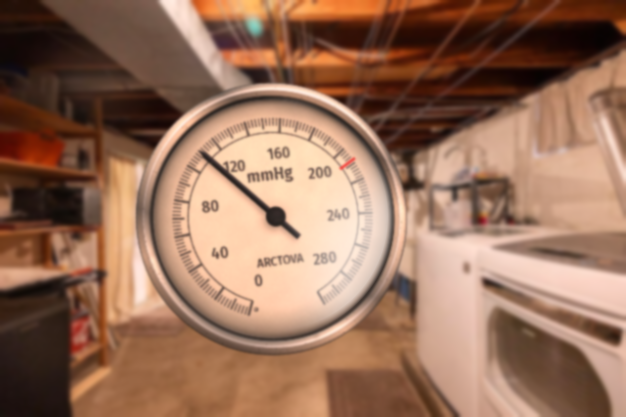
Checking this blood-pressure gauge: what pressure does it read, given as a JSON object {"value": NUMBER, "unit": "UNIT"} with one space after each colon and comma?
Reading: {"value": 110, "unit": "mmHg"}
